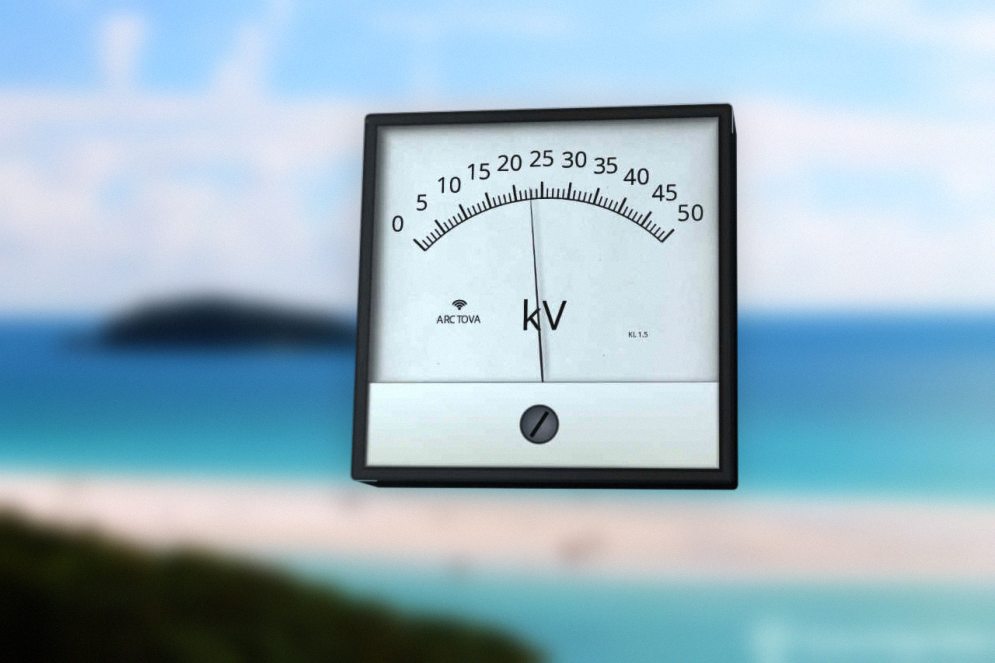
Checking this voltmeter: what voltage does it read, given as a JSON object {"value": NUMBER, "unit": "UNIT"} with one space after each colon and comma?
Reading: {"value": 23, "unit": "kV"}
